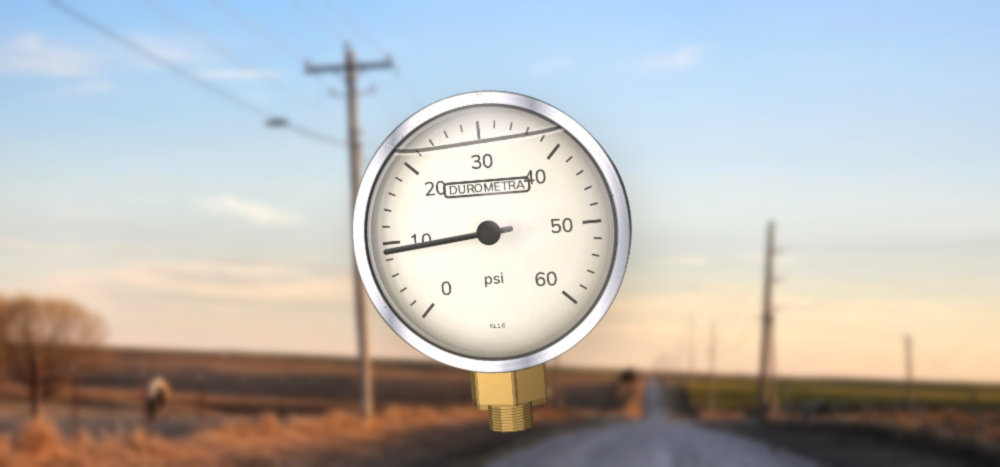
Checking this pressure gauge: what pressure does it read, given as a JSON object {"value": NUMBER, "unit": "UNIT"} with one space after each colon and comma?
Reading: {"value": 9, "unit": "psi"}
